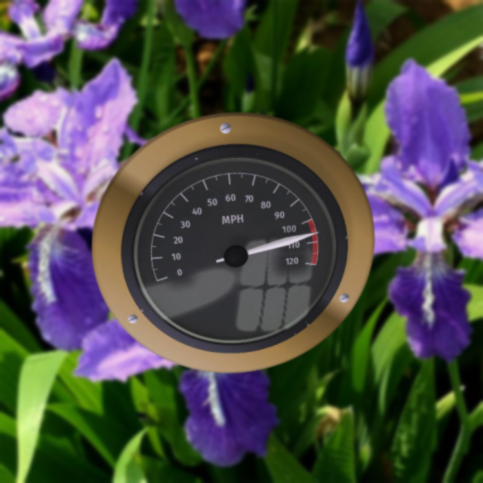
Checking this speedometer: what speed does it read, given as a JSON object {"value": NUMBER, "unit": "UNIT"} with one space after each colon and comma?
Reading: {"value": 105, "unit": "mph"}
